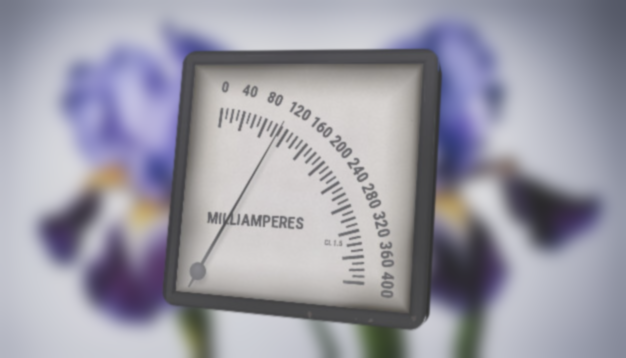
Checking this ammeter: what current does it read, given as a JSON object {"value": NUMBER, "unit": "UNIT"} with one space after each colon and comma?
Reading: {"value": 110, "unit": "mA"}
